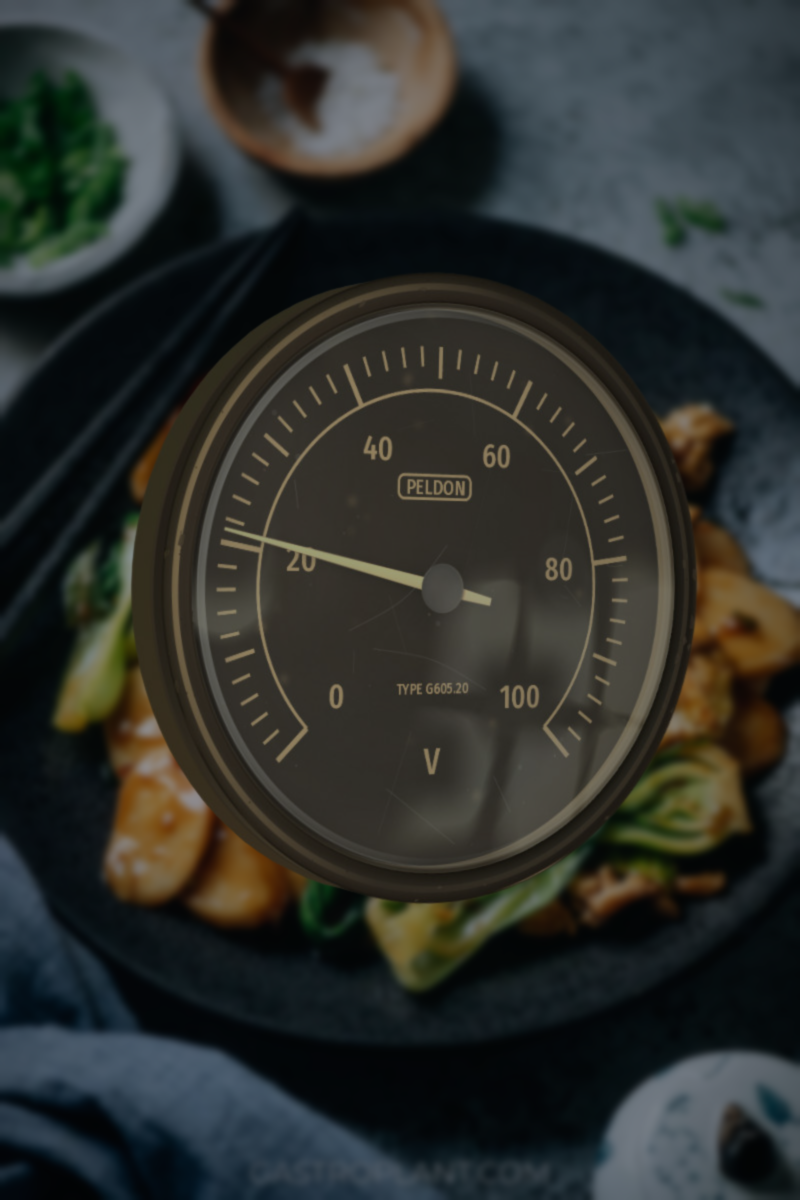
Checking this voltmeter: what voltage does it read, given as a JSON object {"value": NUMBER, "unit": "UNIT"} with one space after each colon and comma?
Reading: {"value": 21, "unit": "V"}
